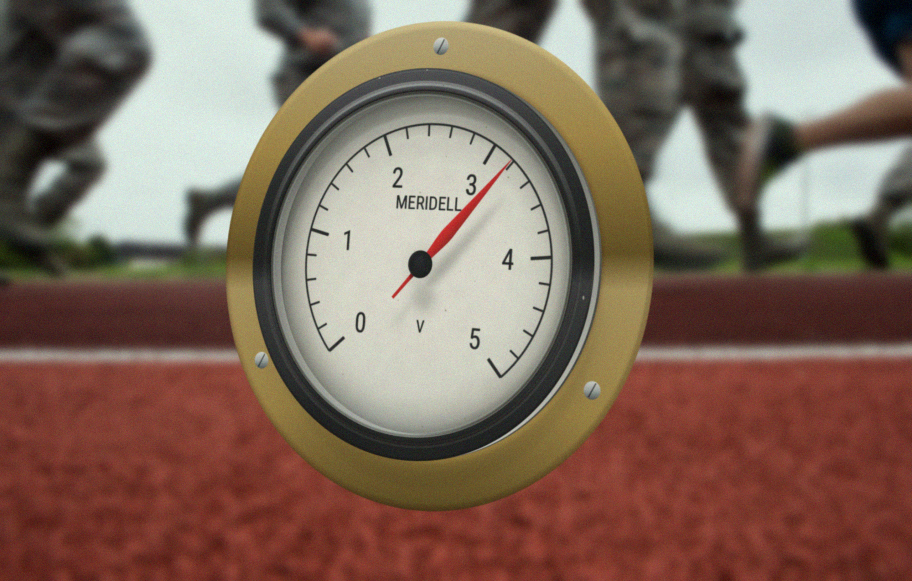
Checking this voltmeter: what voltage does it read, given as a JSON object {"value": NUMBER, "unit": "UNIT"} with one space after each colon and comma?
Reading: {"value": 3.2, "unit": "V"}
